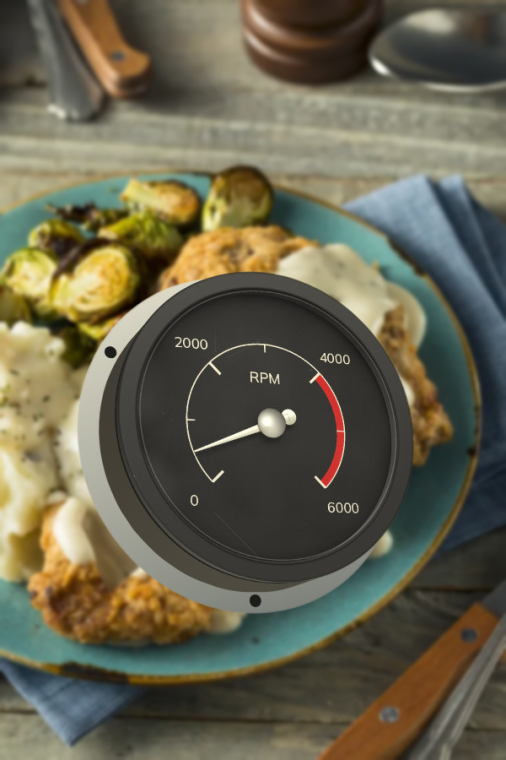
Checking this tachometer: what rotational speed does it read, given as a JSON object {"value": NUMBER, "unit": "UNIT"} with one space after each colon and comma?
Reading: {"value": 500, "unit": "rpm"}
